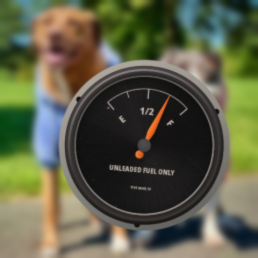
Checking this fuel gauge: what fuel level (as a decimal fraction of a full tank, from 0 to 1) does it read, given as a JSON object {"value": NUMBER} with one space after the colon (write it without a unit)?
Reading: {"value": 0.75}
